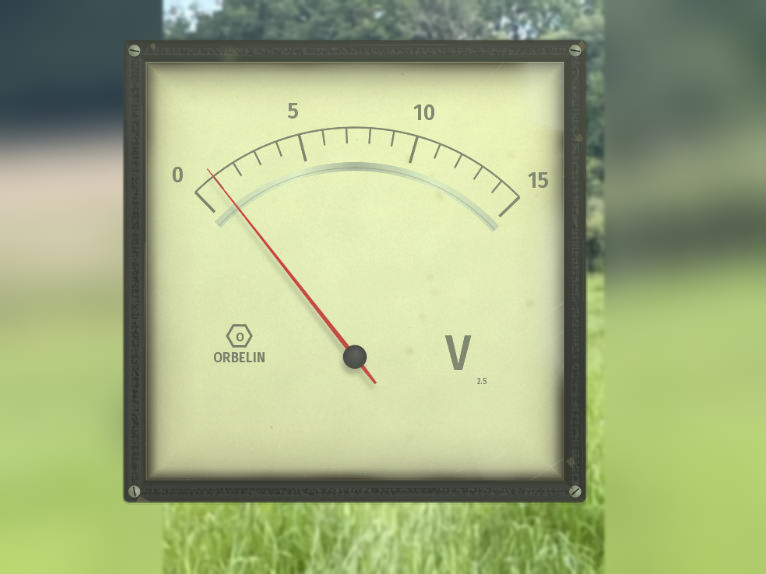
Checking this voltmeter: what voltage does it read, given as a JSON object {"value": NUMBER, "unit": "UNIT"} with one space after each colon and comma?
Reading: {"value": 1, "unit": "V"}
